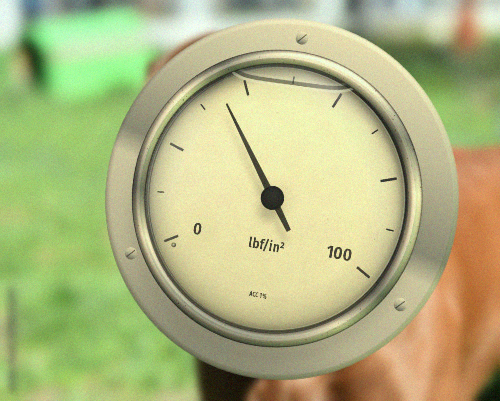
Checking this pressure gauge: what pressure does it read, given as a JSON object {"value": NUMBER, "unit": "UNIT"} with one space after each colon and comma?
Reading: {"value": 35, "unit": "psi"}
